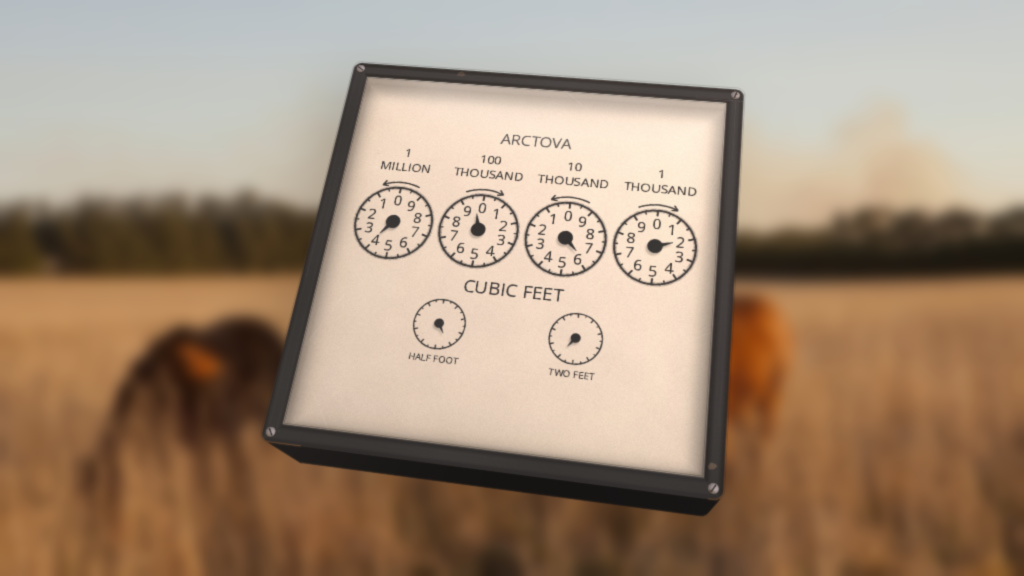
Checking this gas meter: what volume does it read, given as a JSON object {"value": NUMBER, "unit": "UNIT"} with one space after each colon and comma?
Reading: {"value": 396200, "unit": "ft³"}
